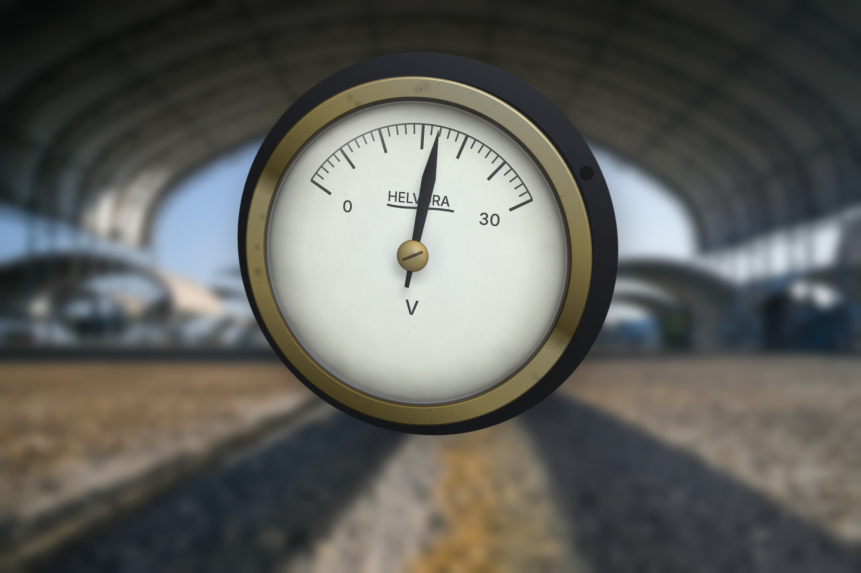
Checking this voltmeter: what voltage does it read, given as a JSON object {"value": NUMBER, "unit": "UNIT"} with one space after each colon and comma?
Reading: {"value": 17, "unit": "V"}
